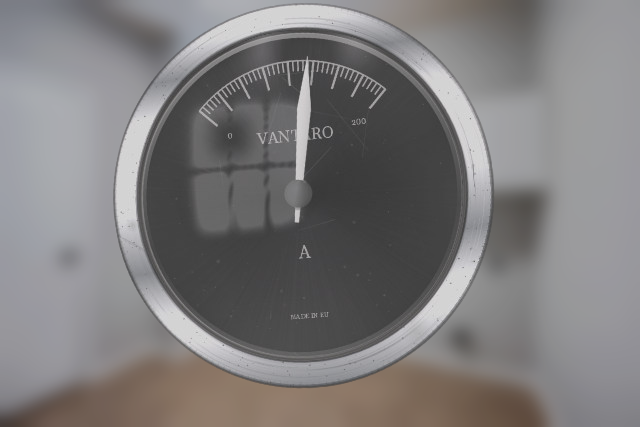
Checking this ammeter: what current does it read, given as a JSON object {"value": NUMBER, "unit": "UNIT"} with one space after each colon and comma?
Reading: {"value": 120, "unit": "A"}
